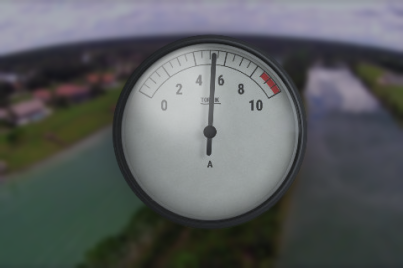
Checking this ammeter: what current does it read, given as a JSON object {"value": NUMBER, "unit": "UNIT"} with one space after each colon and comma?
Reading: {"value": 5.25, "unit": "A"}
